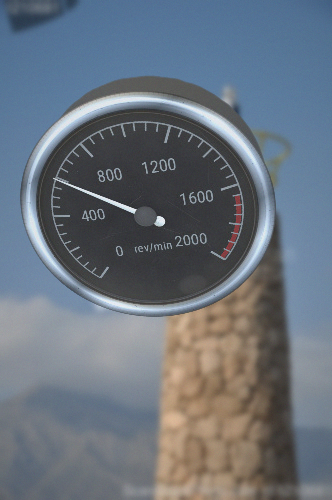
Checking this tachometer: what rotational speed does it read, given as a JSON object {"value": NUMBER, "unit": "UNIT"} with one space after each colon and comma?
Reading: {"value": 600, "unit": "rpm"}
